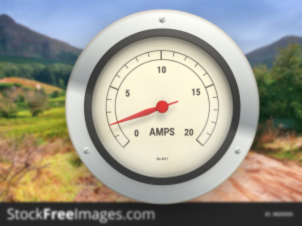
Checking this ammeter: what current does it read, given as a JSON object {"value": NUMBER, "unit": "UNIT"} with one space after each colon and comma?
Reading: {"value": 2, "unit": "A"}
